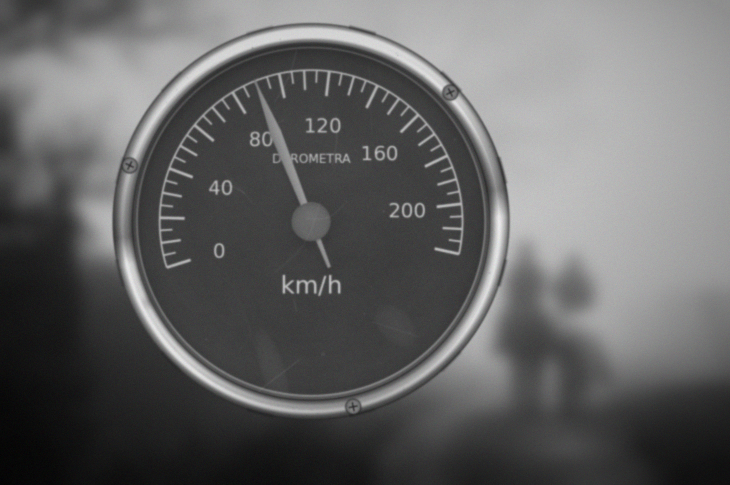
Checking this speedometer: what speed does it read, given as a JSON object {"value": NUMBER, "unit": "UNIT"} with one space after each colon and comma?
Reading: {"value": 90, "unit": "km/h"}
